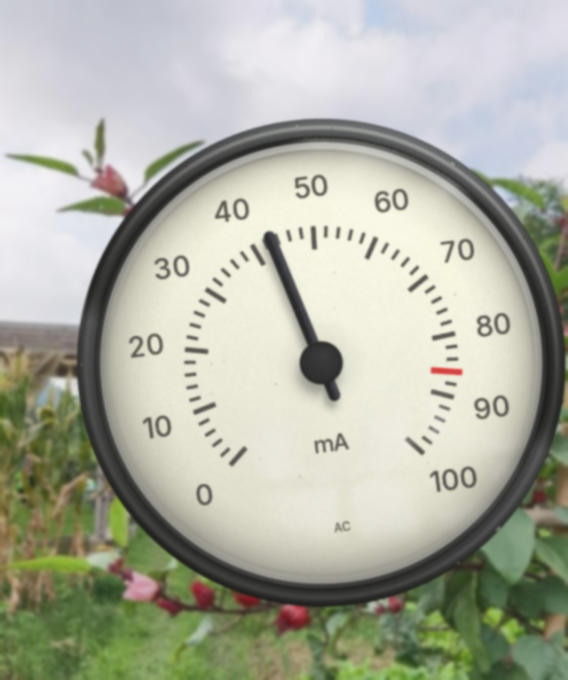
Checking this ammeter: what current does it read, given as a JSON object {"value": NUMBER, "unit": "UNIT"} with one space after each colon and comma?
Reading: {"value": 43, "unit": "mA"}
